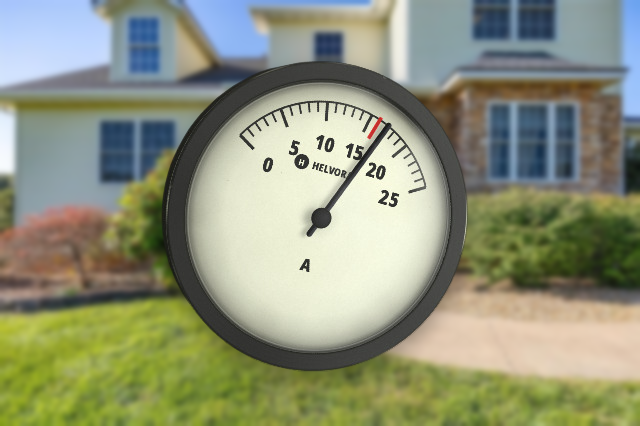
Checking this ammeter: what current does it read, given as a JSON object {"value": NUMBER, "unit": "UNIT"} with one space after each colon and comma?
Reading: {"value": 17, "unit": "A"}
